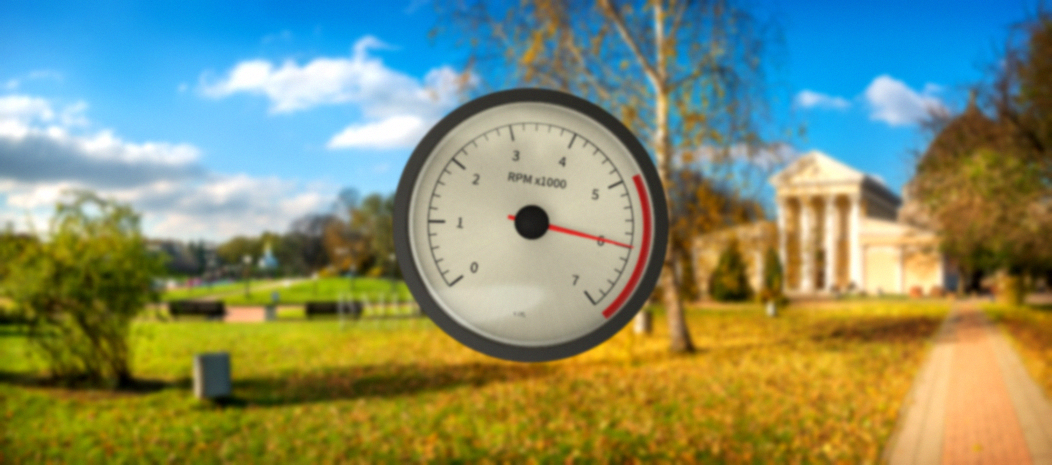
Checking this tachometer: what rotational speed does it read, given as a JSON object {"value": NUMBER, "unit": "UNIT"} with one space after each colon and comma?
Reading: {"value": 6000, "unit": "rpm"}
